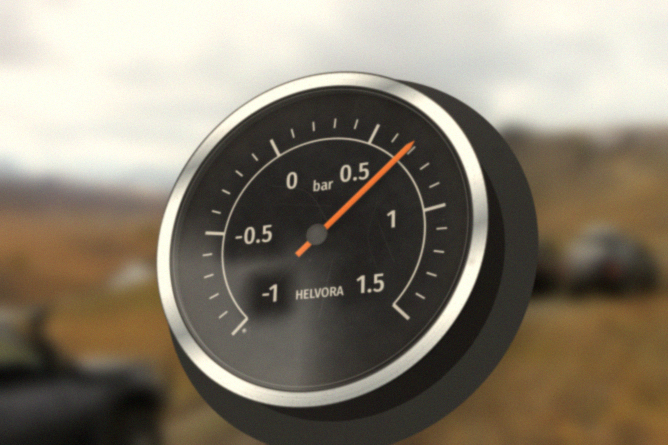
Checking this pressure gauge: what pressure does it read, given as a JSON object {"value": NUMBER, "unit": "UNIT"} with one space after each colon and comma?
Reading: {"value": 0.7, "unit": "bar"}
